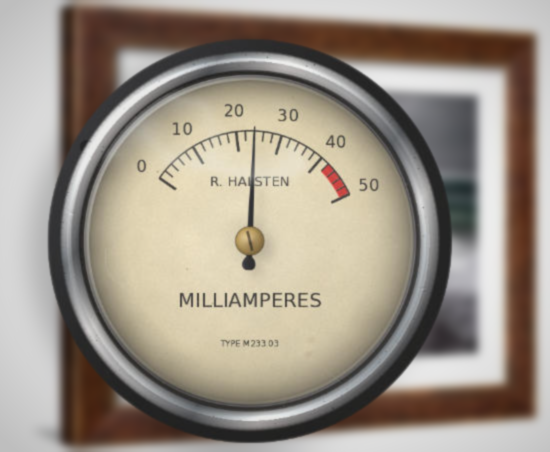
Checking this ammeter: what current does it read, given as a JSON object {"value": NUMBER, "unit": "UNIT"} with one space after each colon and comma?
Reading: {"value": 24, "unit": "mA"}
